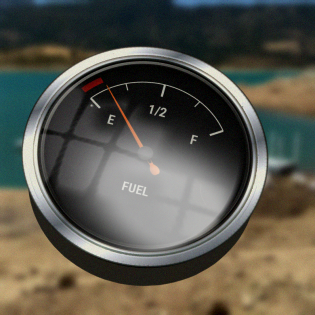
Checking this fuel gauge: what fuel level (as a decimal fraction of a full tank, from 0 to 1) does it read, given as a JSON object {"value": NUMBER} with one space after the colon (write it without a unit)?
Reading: {"value": 0.125}
